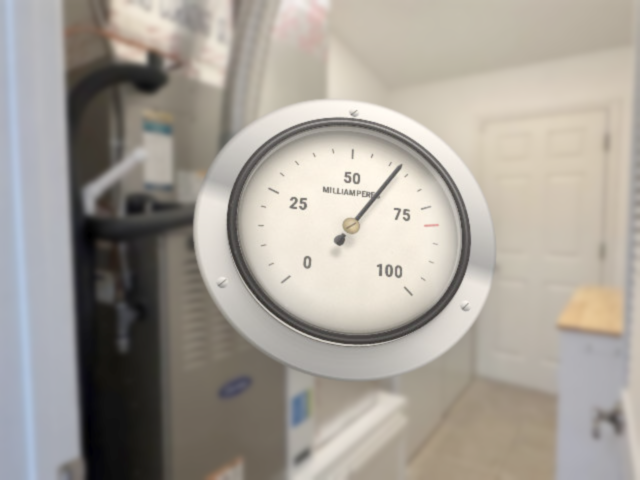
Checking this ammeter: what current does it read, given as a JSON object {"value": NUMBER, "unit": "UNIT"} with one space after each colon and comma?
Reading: {"value": 62.5, "unit": "mA"}
